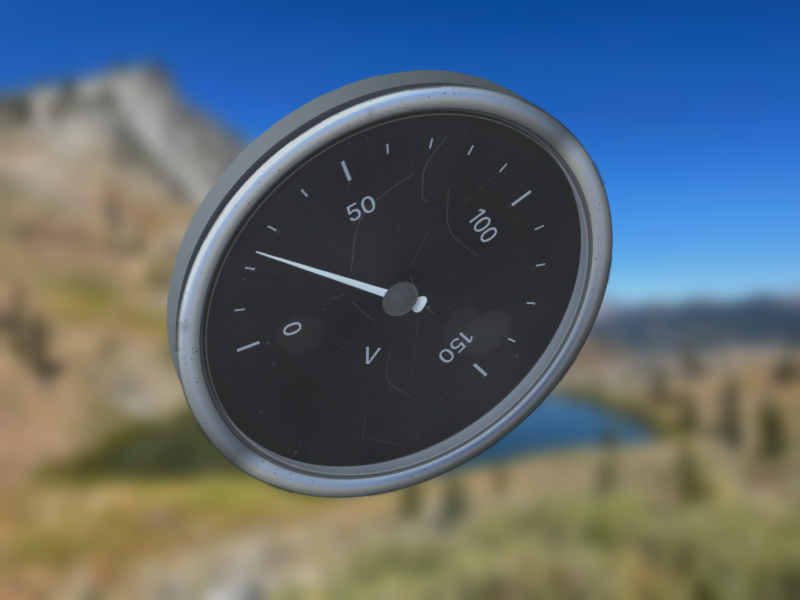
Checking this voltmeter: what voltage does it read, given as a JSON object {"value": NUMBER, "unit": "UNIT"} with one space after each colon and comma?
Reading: {"value": 25, "unit": "V"}
